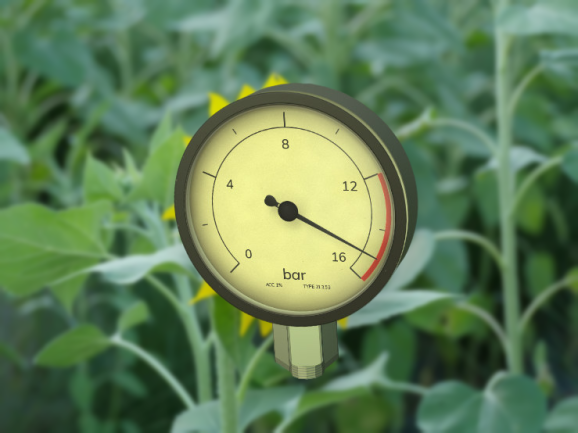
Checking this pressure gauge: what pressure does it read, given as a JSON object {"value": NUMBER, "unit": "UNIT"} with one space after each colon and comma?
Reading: {"value": 15, "unit": "bar"}
